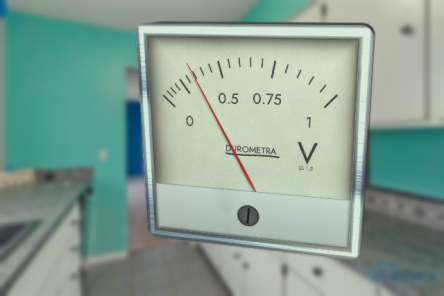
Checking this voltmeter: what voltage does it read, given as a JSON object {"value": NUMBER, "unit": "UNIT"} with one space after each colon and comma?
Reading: {"value": 0.35, "unit": "V"}
